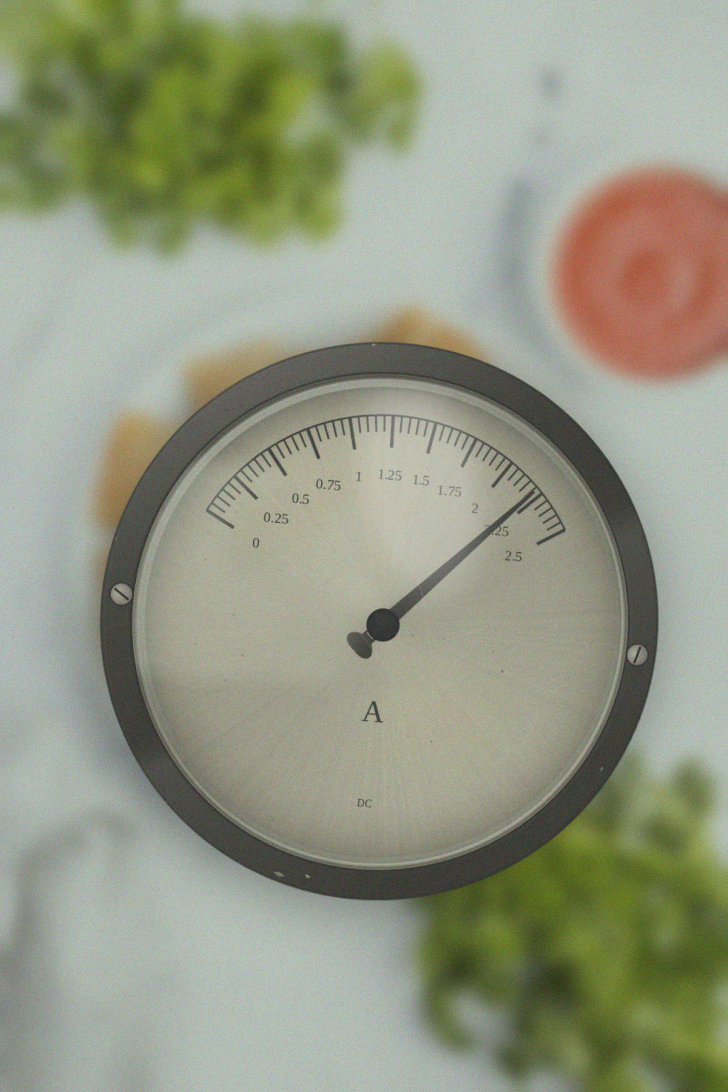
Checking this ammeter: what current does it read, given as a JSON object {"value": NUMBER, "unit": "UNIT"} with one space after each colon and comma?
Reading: {"value": 2.2, "unit": "A"}
